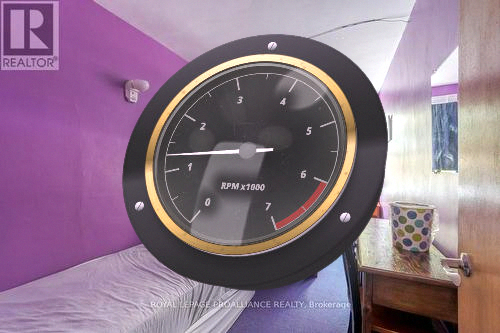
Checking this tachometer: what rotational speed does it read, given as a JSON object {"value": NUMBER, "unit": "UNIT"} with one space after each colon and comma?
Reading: {"value": 1250, "unit": "rpm"}
